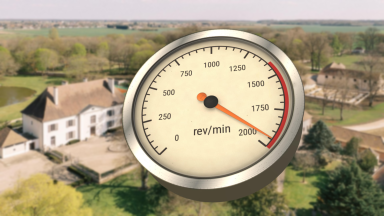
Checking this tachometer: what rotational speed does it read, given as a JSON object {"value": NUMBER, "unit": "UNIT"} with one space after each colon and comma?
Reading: {"value": 1950, "unit": "rpm"}
